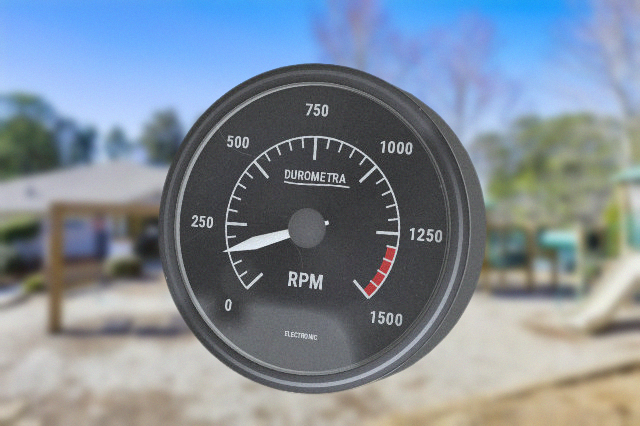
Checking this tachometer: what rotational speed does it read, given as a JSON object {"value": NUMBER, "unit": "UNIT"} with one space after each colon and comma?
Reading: {"value": 150, "unit": "rpm"}
